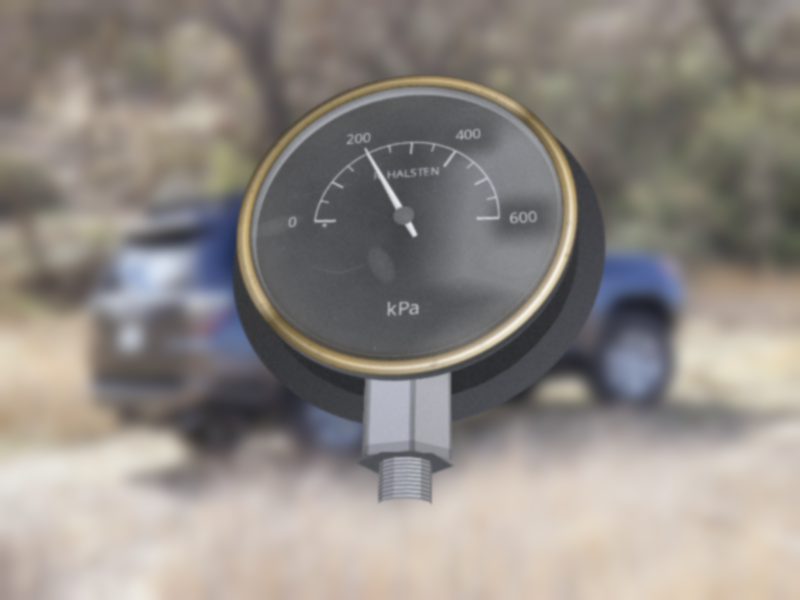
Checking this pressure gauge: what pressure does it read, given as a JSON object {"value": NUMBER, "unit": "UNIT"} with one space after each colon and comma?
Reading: {"value": 200, "unit": "kPa"}
